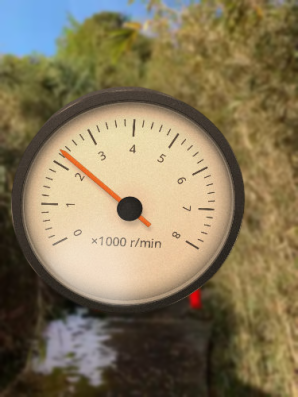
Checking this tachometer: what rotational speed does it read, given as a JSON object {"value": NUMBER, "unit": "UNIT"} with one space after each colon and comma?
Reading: {"value": 2300, "unit": "rpm"}
